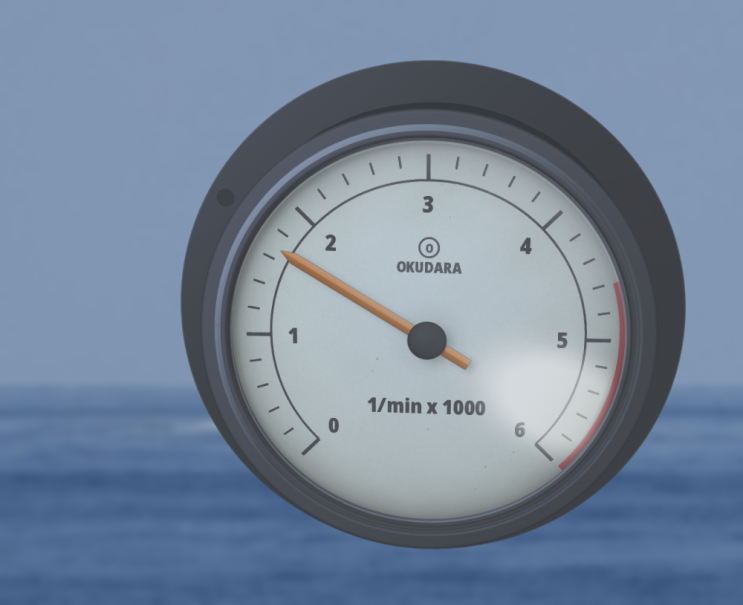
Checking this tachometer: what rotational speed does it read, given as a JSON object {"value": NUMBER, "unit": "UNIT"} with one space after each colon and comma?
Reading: {"value": 1700, "unit": "rpm"}
